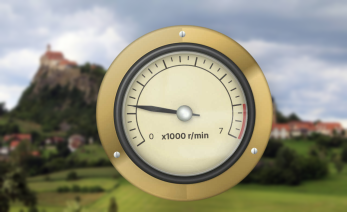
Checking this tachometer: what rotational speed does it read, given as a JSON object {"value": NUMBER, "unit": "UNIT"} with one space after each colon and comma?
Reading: {"value": 1250, "unit": "rpm"}
